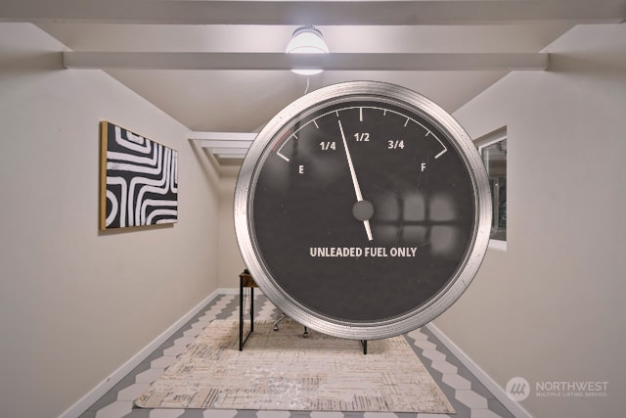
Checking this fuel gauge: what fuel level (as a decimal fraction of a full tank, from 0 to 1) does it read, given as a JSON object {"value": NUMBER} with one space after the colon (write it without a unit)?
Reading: {"value": 0.375}
